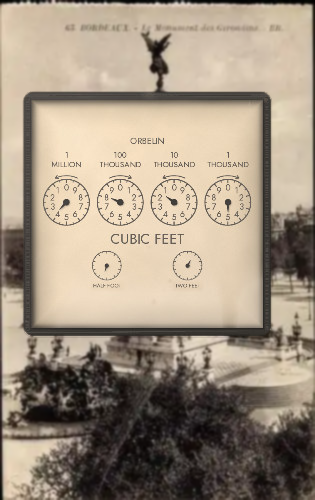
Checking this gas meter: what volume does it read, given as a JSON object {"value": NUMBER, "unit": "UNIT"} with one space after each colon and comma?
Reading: {"value": 381500, "unit": "ft³"}
